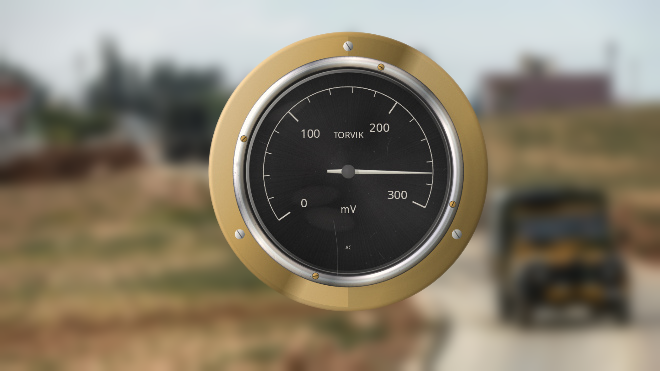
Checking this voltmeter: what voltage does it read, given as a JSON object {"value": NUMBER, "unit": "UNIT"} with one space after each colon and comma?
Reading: {"value": 270, "unit": "mV"}
